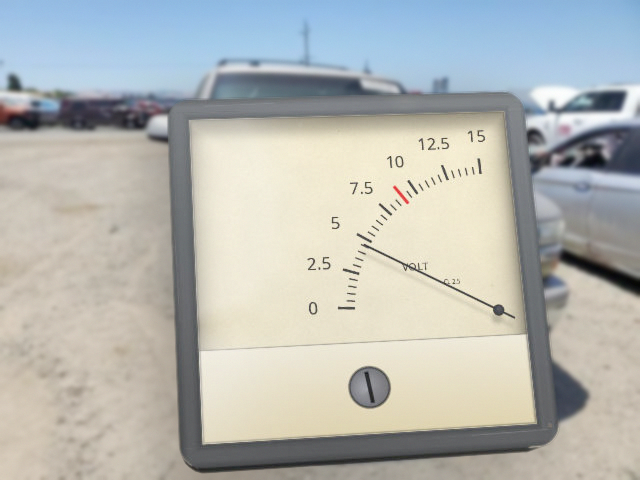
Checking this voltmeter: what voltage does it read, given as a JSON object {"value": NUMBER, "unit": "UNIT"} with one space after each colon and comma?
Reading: {"value": 4.5, "unit": "V"}
